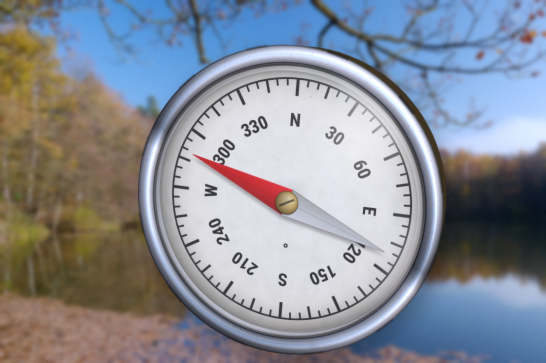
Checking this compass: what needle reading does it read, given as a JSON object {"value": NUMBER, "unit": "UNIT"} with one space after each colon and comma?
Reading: {"value": 290, "unit": "°"}
